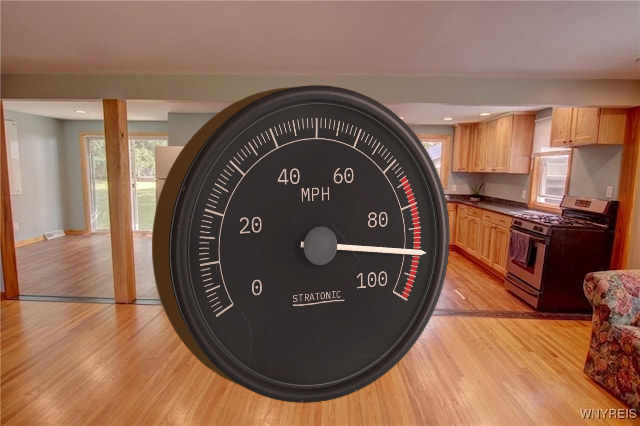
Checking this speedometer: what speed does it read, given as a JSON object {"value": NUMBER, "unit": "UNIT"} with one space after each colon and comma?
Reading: {"value": 90, "unit": "mph"}
